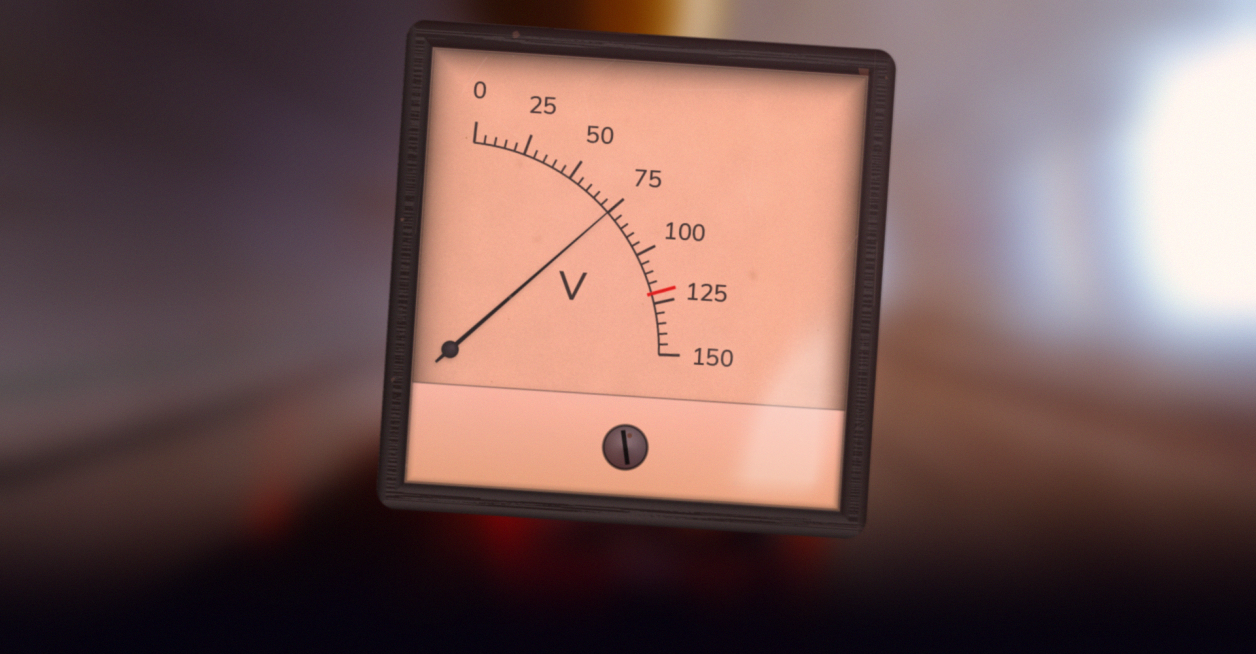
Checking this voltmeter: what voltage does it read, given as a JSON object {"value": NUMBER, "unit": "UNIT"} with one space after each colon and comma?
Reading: {"value": 75, "unit": "V"}
